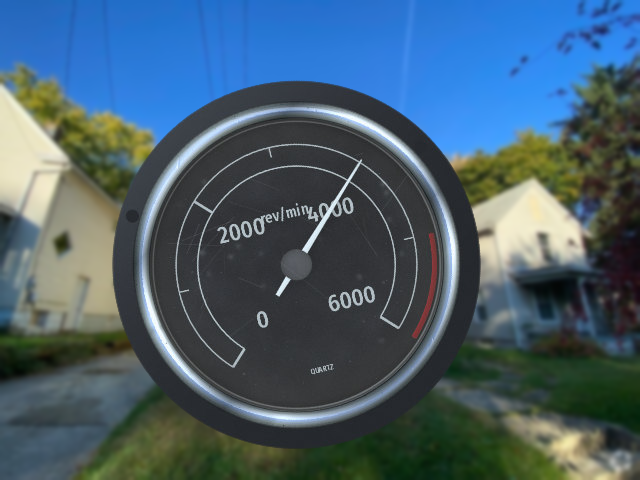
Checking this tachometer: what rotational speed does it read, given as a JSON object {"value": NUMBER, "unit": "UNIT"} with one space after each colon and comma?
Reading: {"value": 4000, "unit": "rpm"}
